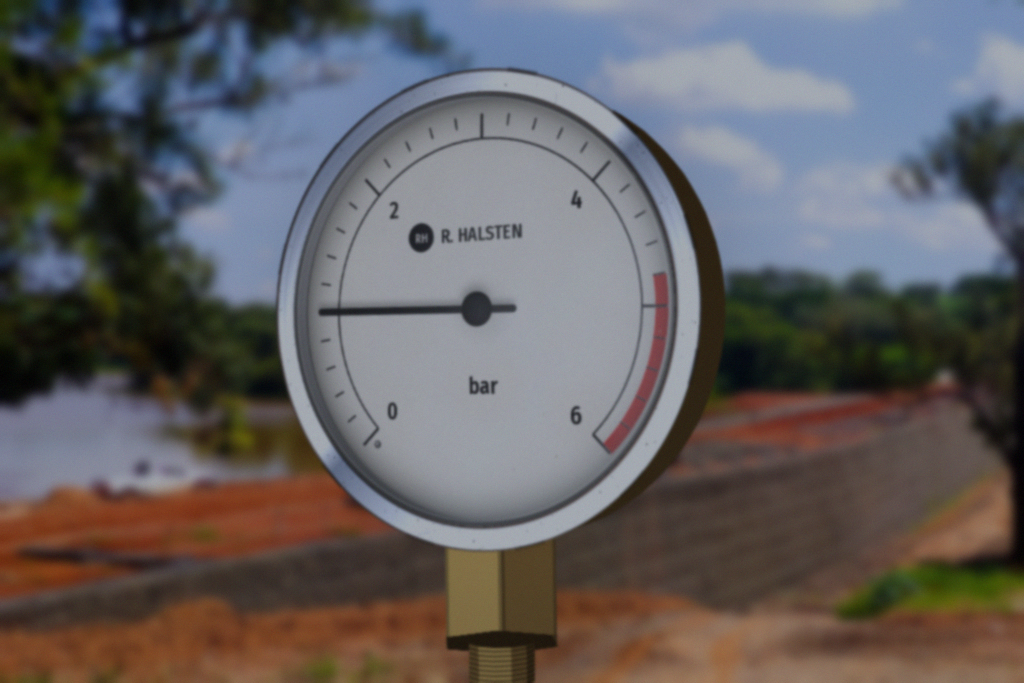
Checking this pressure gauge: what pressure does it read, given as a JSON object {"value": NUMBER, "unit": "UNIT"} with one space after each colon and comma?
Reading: {"value": 1, "unit": "bar"}
